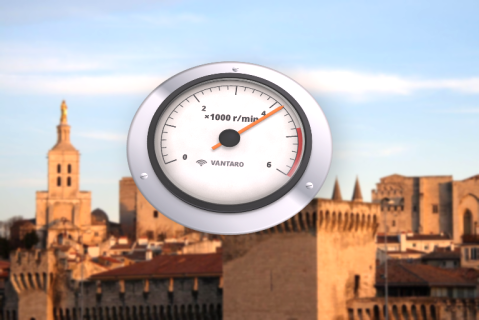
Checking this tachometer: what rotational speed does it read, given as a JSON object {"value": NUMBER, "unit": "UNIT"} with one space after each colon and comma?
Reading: {"value": 4200, "unit": "rpm"}
